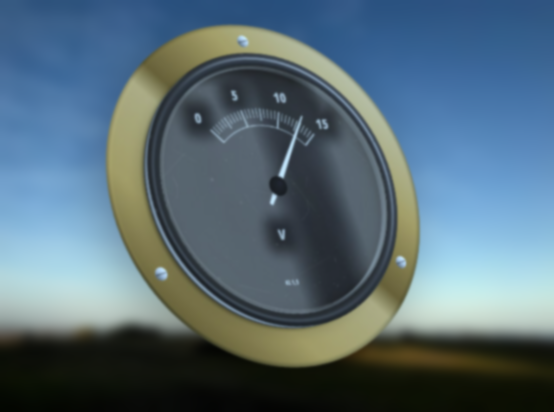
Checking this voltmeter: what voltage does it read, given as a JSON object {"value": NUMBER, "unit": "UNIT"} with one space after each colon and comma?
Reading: {"value": 12.5, "unit": "V"}
